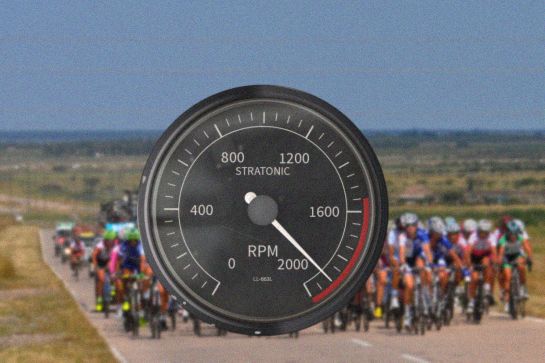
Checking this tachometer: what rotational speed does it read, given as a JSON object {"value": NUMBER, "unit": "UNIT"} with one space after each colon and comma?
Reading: {"value": 1900, "unit": "rpm"}
